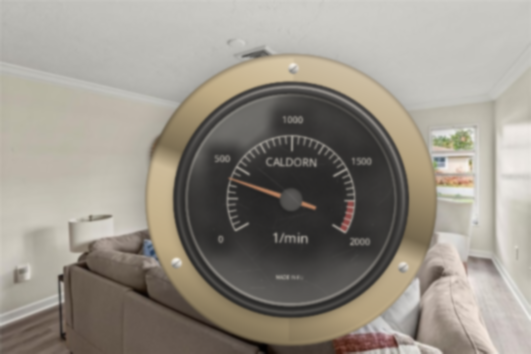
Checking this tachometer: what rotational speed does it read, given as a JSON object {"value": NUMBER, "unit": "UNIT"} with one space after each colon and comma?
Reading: {"value": 400, "unit": "rpm"}
